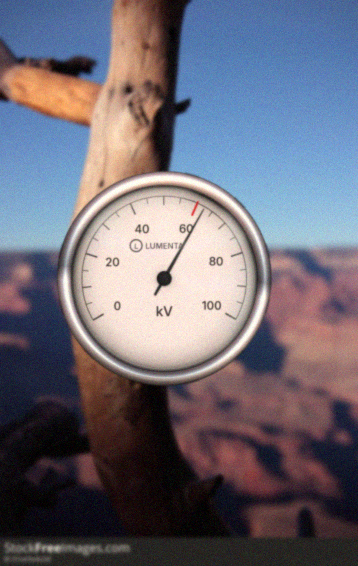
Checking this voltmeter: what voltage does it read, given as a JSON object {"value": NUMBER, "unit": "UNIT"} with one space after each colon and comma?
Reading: {"value": 62.5, "unit": "kV"}
